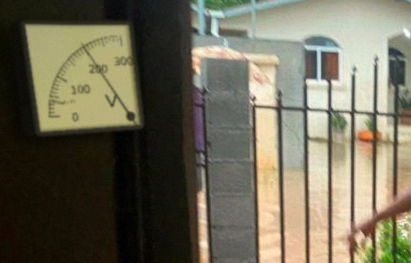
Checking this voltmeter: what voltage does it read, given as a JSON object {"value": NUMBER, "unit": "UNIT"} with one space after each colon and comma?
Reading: {"value": 200, "unit": "V"}
